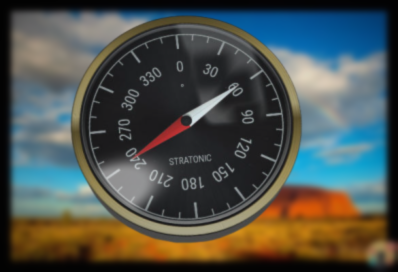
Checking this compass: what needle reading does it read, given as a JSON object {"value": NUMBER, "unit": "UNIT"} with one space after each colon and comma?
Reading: {"value": 240, "unit": "°"}
